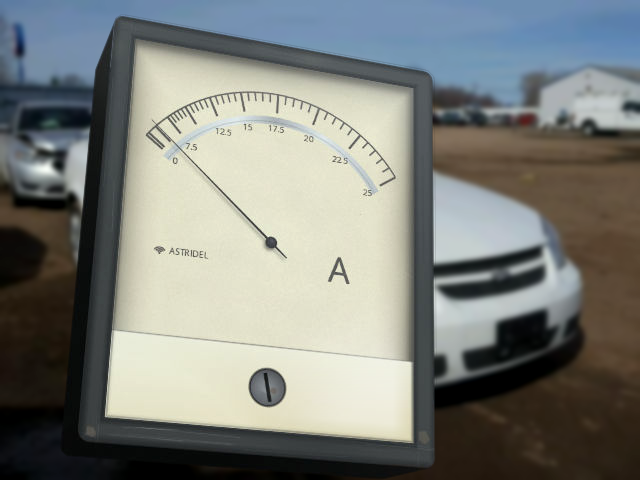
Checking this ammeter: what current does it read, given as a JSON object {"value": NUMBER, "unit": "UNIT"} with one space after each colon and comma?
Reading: {"value": 5, "unit": "A"}
